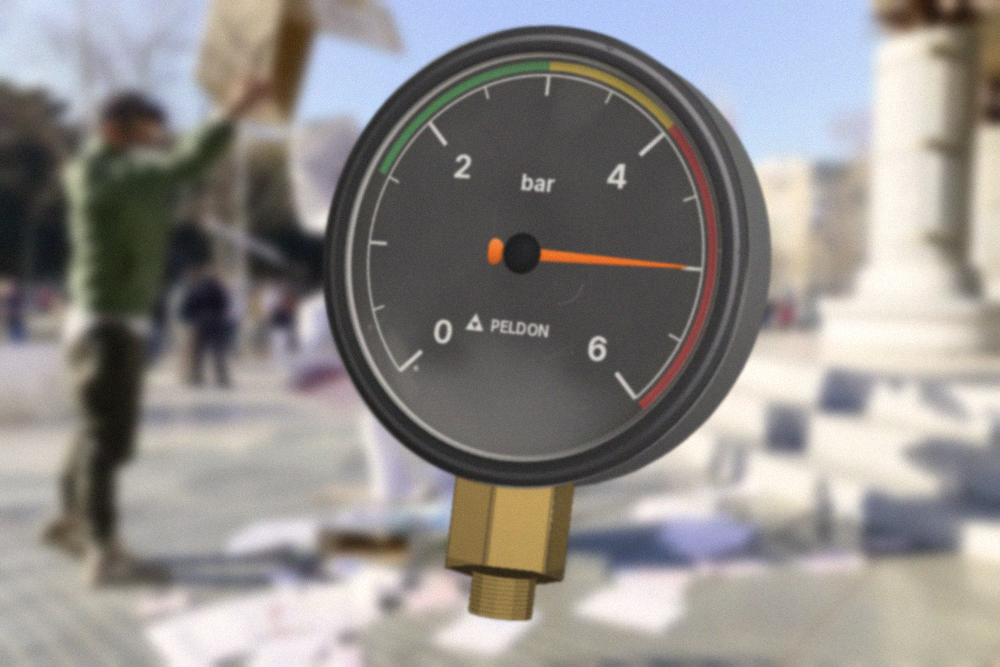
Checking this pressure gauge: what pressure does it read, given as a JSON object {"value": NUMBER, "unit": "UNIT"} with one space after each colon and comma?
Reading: {"value": 5, "unit": "bar"}
